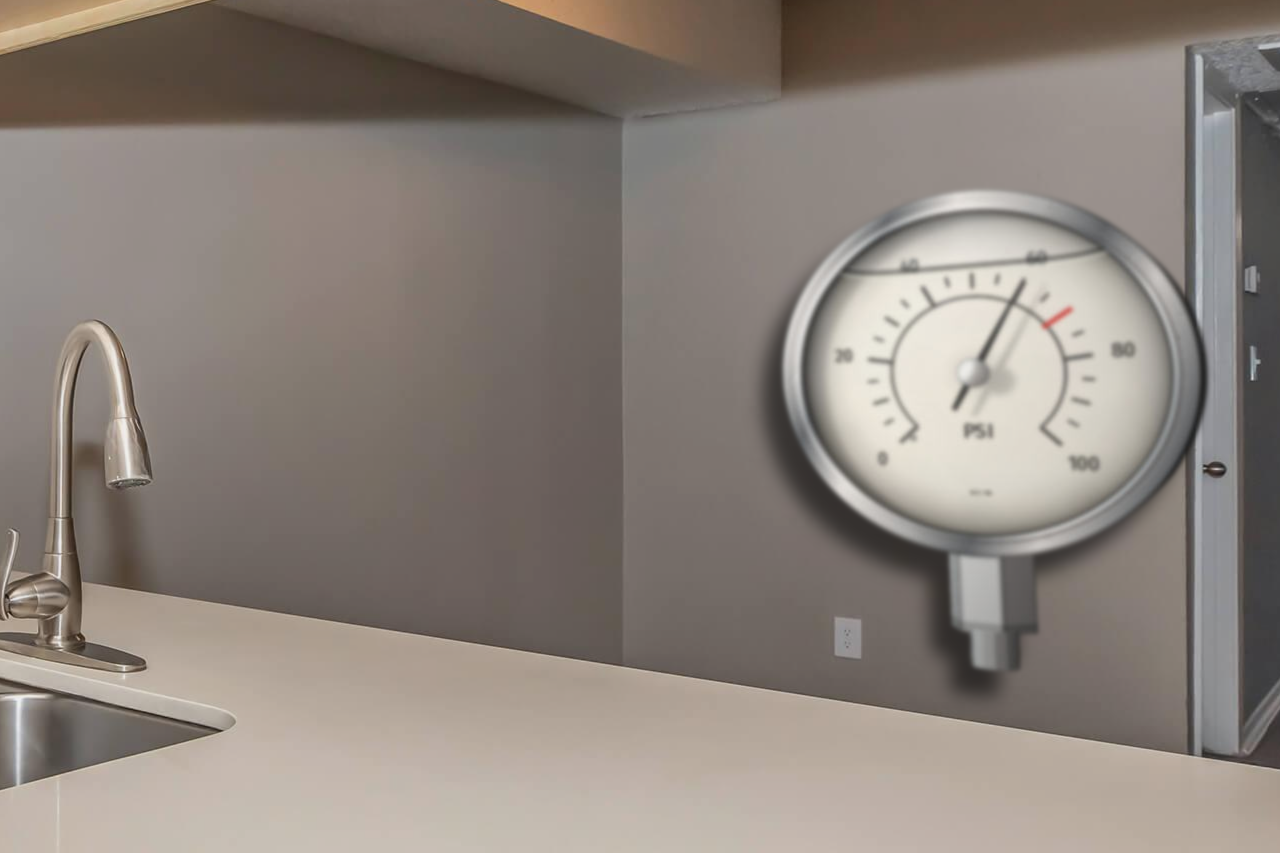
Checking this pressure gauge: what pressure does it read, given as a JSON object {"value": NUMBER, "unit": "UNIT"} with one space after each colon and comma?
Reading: {"value": 60, "unit": "psi"}
